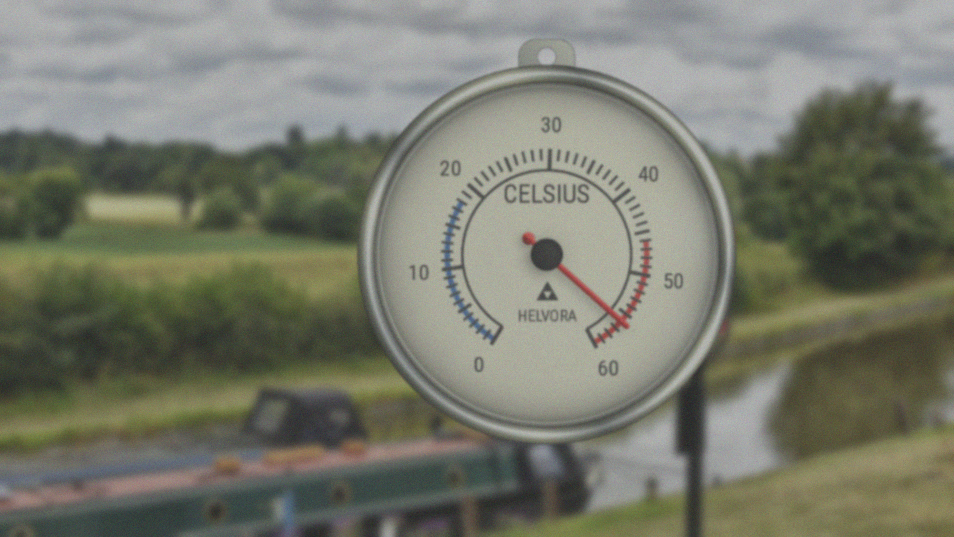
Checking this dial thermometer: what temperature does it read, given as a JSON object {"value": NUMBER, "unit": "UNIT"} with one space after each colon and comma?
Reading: {"value": 56, "unit": "°C"}
